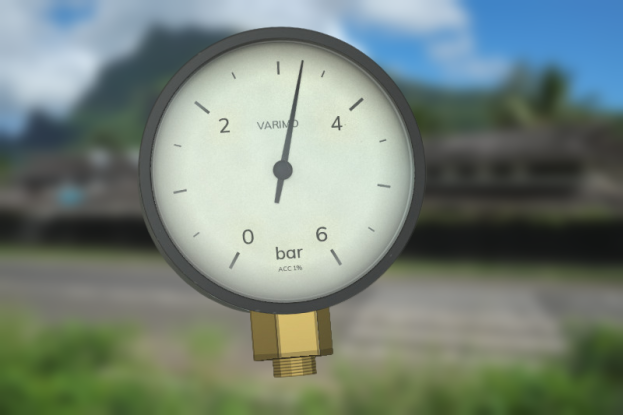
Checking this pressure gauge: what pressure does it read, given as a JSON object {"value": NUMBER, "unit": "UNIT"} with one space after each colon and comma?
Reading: {"value": 3.25, "unit": "bar"}
